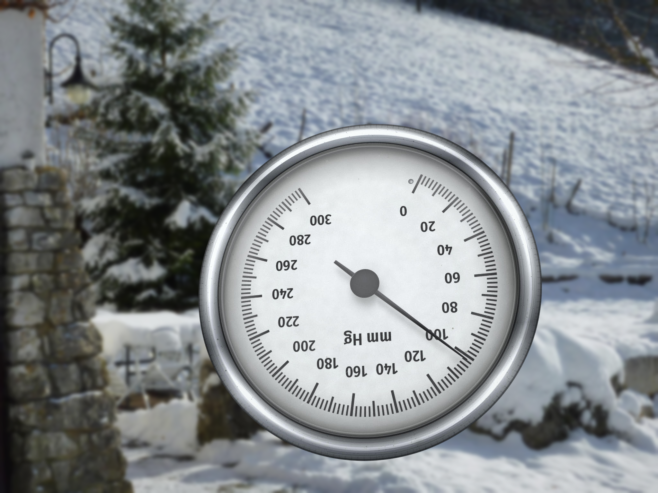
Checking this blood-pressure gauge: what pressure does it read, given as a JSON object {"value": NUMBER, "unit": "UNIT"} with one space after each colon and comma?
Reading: {"value": 102, "unit": "mmHg"}
